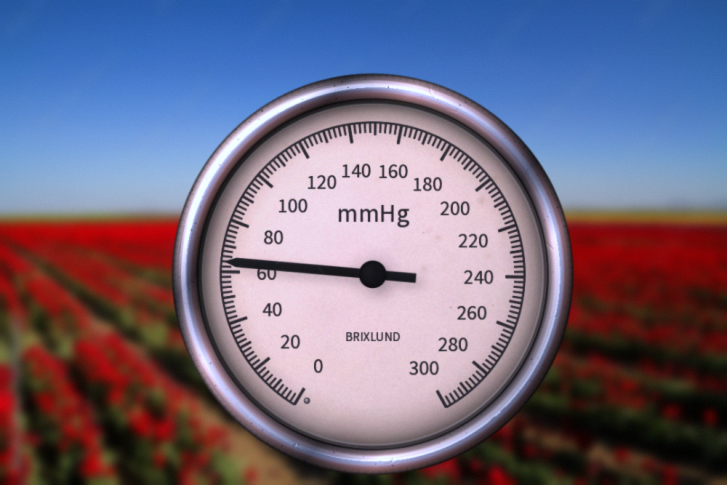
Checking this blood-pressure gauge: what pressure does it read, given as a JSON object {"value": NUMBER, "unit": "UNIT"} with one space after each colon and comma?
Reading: {"value": 64, "unit": "mmHg"}
